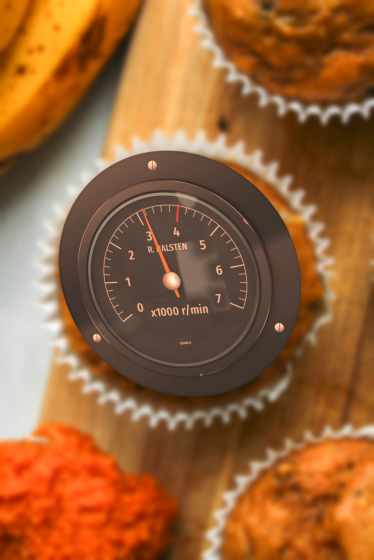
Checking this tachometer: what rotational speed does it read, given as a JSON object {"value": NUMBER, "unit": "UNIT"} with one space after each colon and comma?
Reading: {"value": 3200, "unit": "rpm"}
